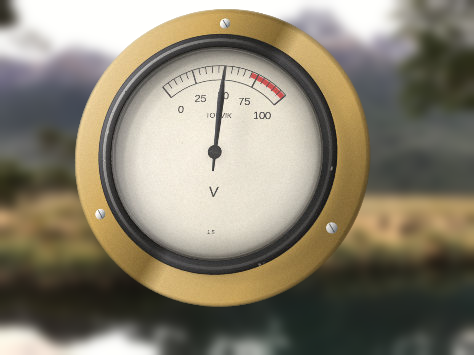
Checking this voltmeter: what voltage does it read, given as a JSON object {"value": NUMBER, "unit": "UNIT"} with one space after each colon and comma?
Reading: {"value": 50, "unit": "V"}
